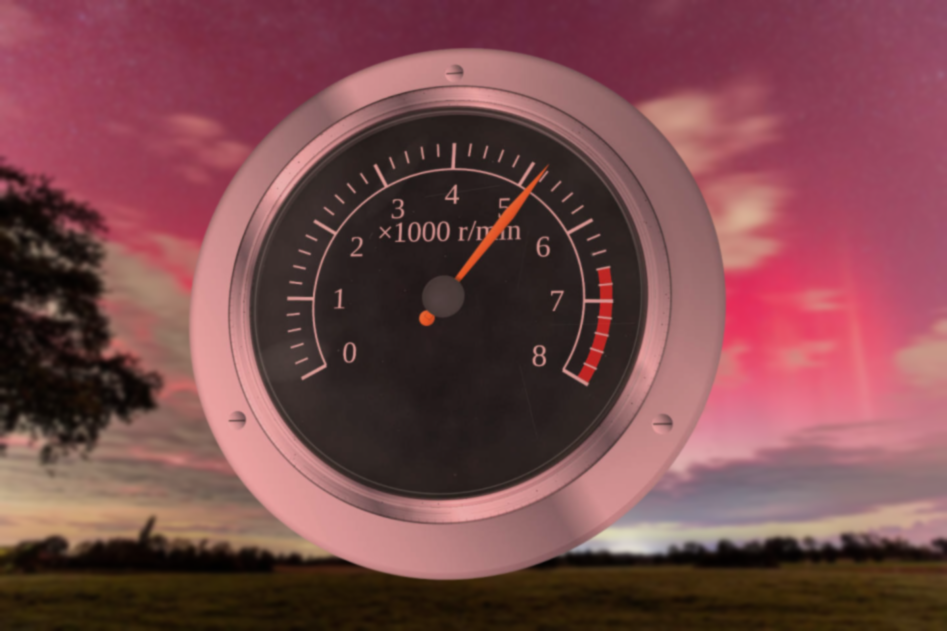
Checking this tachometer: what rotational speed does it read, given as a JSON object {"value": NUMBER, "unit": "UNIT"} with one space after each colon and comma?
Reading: {"value": 5200, "unit": "rpm"}
